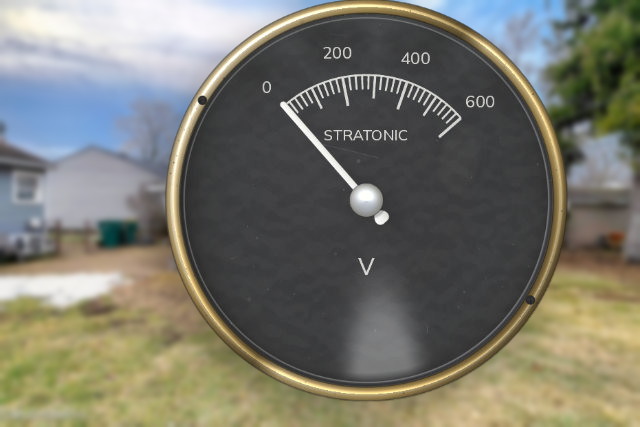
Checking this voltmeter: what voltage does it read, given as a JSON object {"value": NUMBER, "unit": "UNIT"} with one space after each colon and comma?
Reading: {"value": 0, "unit": "V"}
